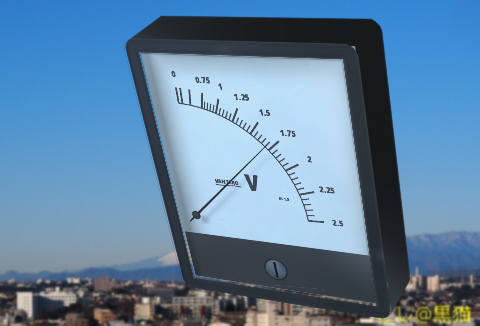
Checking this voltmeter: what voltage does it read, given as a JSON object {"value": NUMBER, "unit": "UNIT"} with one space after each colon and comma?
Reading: {"value": 1.7, "unit": "V"}
